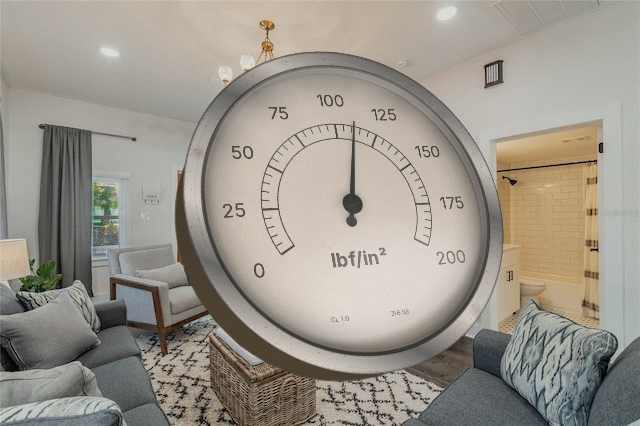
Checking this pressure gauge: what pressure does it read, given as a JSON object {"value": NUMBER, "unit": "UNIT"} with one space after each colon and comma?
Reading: {"value": 110, "unit": "psi"}
